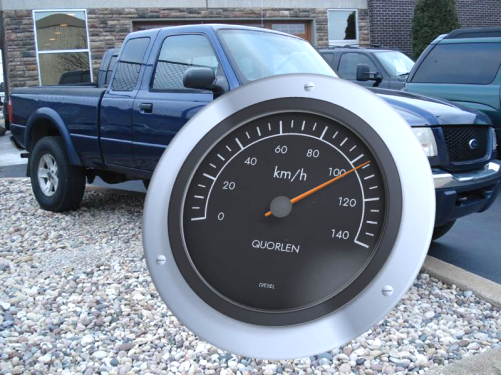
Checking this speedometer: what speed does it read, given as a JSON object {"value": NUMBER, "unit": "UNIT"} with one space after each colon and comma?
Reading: {"value": 105, "unit": "km/h"}
